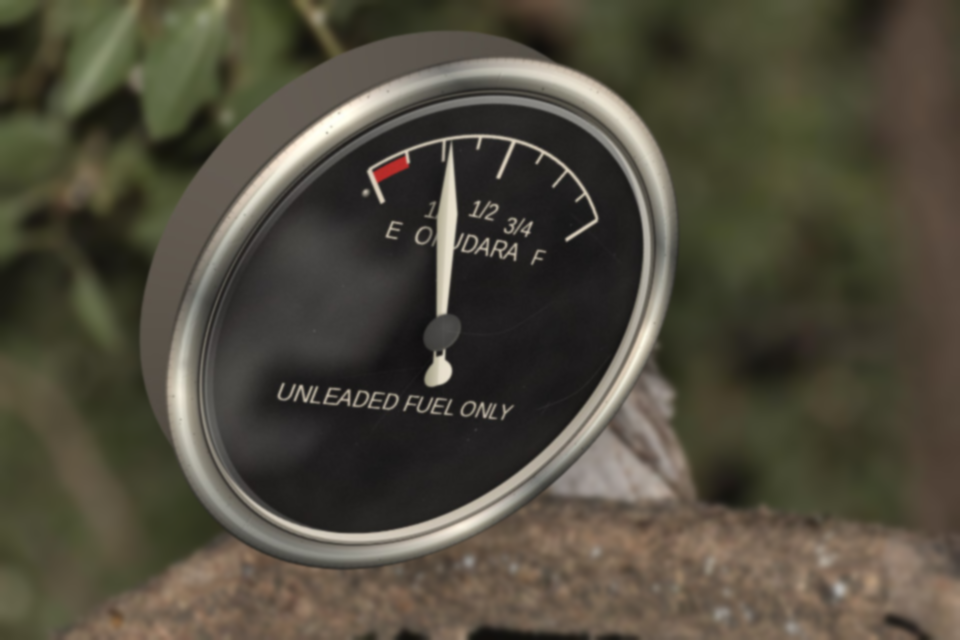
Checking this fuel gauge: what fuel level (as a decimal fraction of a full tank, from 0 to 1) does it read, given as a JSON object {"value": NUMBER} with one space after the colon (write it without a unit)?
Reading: {"value": 0.25}
